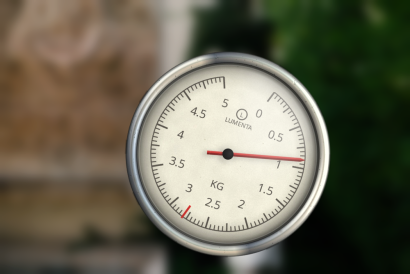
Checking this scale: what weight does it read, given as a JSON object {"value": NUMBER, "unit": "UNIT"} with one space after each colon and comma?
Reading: {"value": 0.9, "unit": "kg"}
